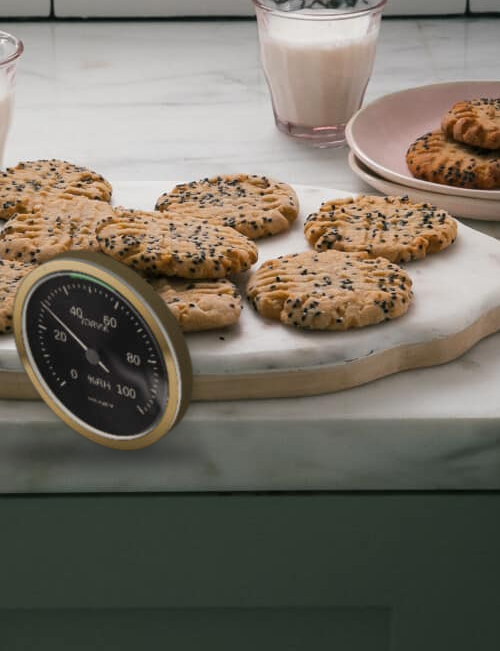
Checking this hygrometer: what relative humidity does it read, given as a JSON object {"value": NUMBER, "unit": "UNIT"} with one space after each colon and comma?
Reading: {"value": 30, "unit": "%"}
